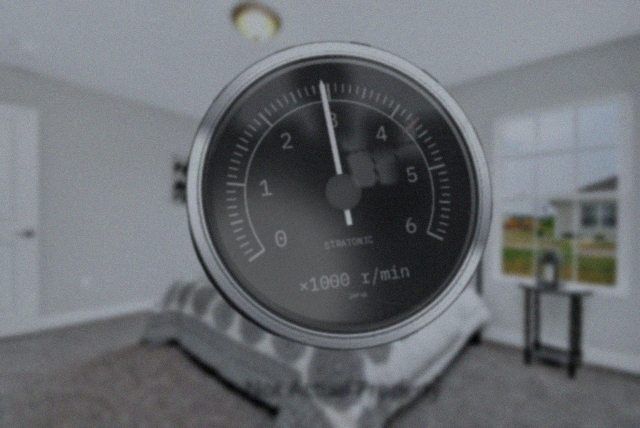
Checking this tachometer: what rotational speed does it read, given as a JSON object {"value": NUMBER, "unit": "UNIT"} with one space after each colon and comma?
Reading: {"value": 2900, "unit": "rpm"}
